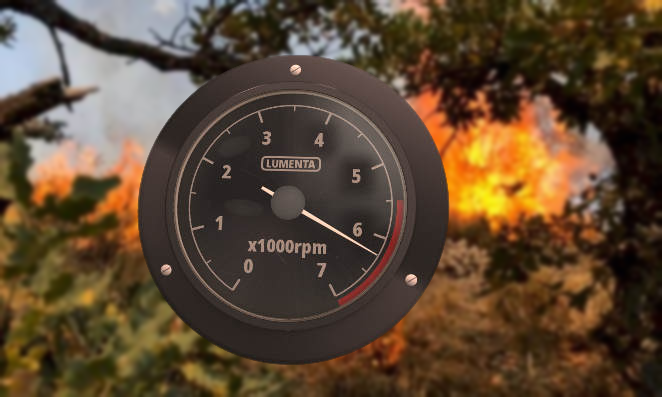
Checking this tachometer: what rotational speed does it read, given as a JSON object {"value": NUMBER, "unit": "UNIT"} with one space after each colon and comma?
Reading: {"value": 6250, "unit": "rpm"}
